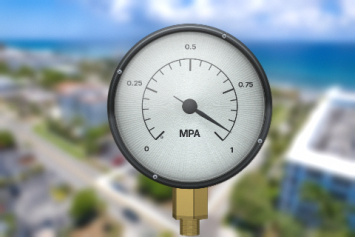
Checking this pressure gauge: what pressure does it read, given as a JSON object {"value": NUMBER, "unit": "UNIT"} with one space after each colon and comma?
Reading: {"value": 0.95, "unit": "MPa"}
